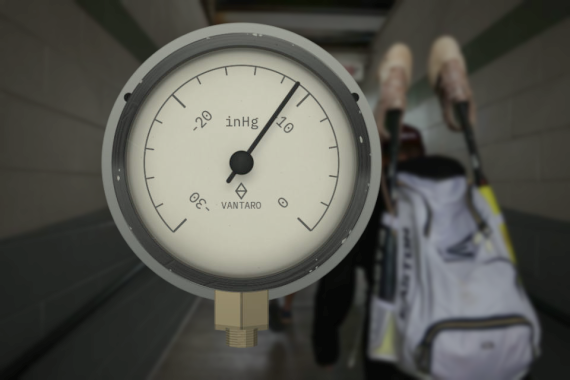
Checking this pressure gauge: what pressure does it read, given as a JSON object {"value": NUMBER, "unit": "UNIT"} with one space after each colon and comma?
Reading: {"value": -11, "unit": "inHg"}
